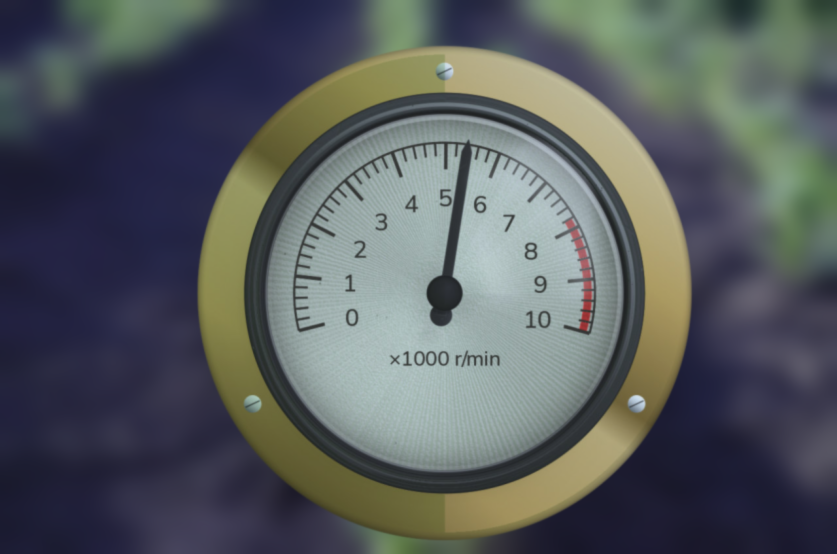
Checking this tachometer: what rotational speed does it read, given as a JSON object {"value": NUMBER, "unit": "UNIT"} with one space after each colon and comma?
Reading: {"value": 5400, "unit": "rpm"}
